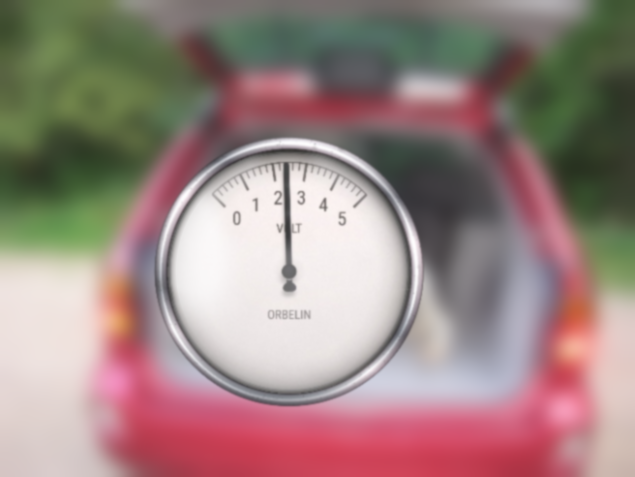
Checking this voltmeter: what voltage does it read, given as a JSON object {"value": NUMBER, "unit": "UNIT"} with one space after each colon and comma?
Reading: {"value": 2.4, "unit": "V"}
